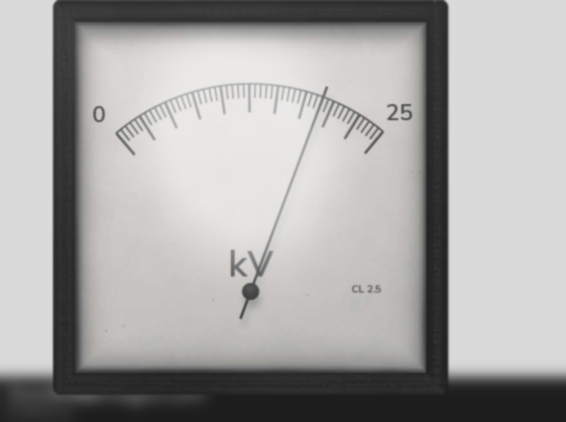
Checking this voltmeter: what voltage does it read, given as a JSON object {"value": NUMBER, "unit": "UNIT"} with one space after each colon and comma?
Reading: {"value": 19, "unit": "kV"}
